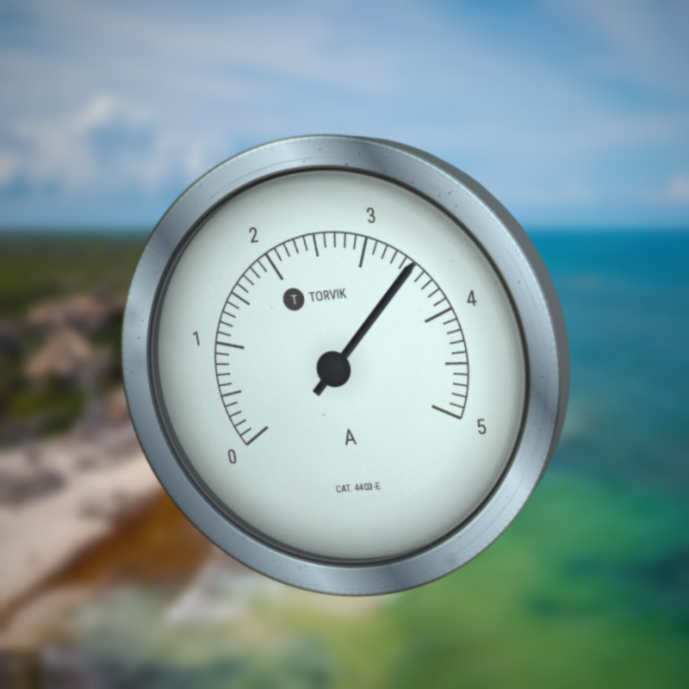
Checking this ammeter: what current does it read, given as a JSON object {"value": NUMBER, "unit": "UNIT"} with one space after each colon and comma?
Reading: {"value": 3.5, "unit": "A"}
